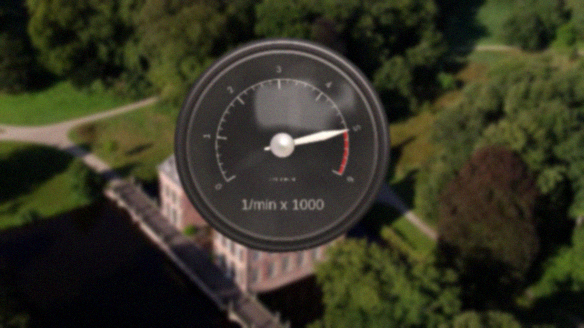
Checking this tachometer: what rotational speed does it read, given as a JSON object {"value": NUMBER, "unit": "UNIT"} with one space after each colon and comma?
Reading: {"value": 5000, "unit": "rpm"}
